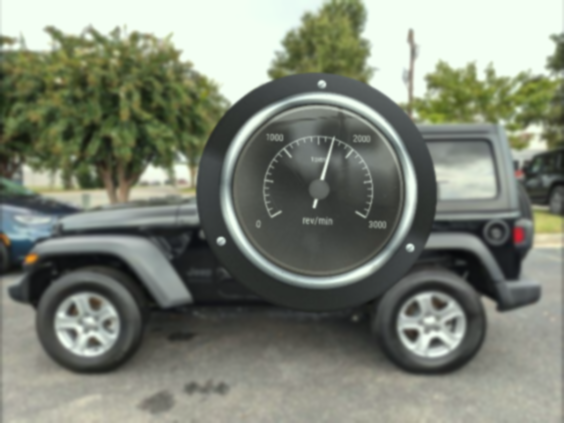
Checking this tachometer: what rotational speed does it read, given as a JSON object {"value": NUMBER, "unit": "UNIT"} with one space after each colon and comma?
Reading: {"value": 1700, "unit": "rpm"}
